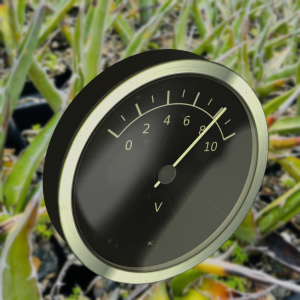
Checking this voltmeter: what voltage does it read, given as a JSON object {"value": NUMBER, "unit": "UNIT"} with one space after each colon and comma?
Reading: {"value": 8, "unit": "V"}
